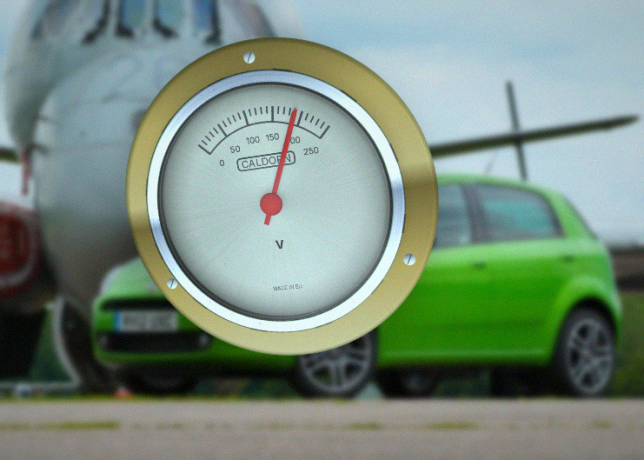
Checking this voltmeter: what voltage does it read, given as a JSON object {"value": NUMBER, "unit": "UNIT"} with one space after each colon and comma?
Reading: {"value": 190, "unit": "V"}
